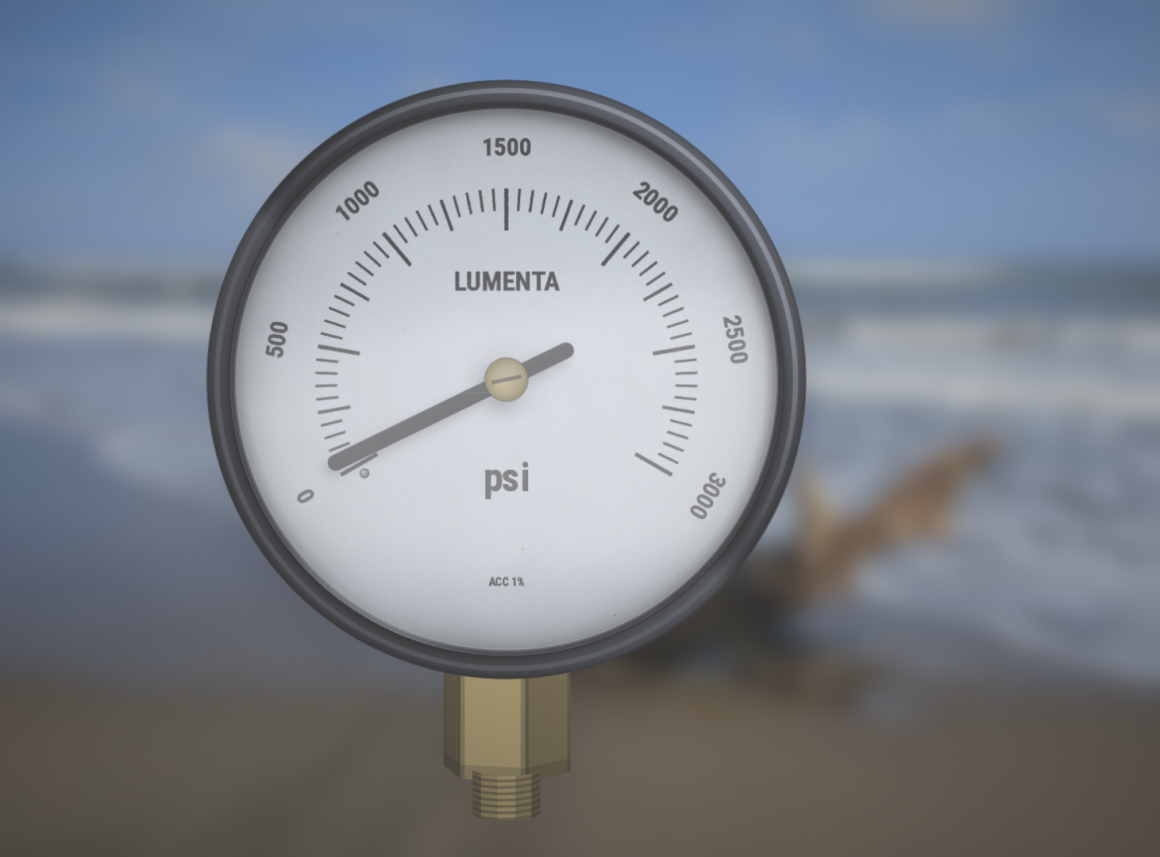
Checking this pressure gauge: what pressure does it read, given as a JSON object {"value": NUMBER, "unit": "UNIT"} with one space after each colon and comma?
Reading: {"value": 50, "unit": "psi"}
